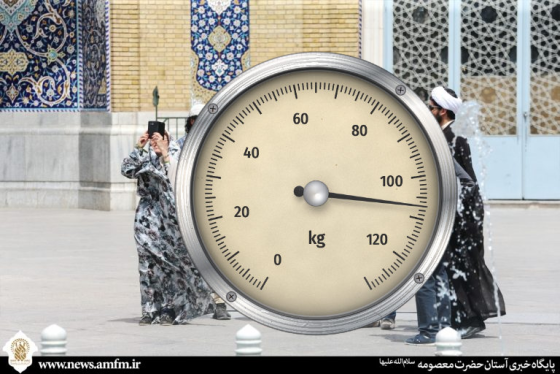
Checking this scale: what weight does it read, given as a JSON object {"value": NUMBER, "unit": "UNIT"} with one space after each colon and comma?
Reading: {"value": 107, "unit": "kg"}
